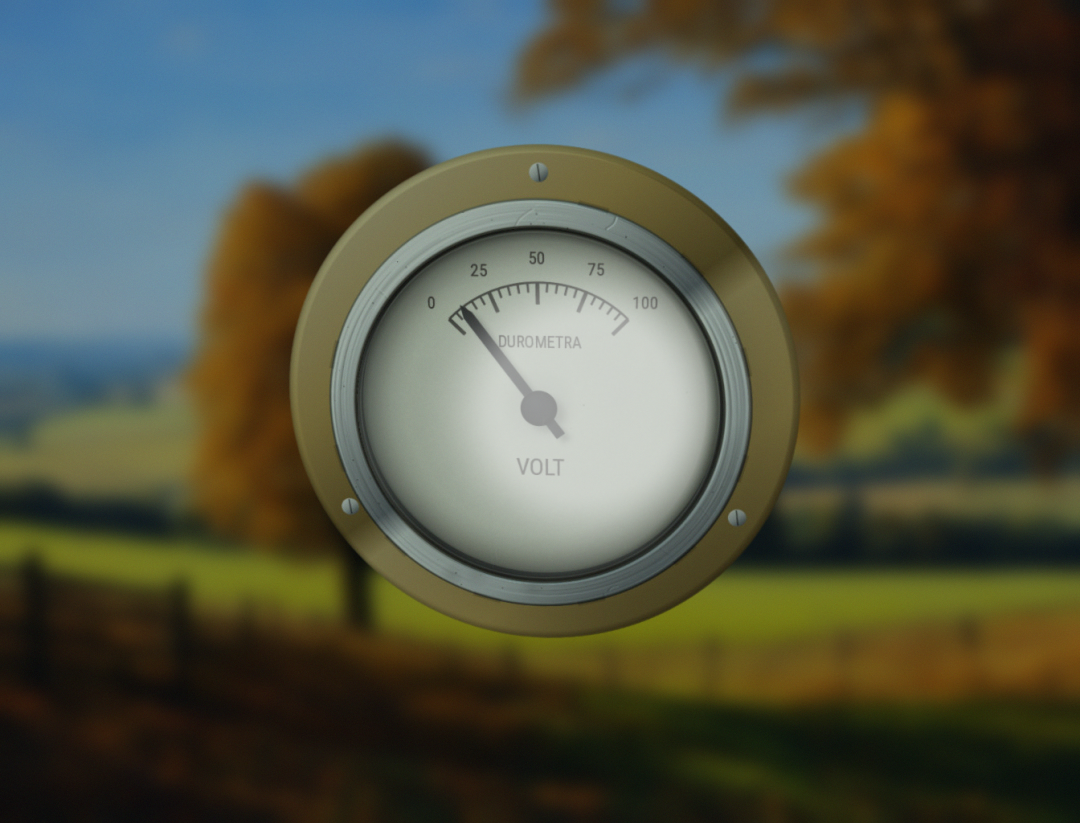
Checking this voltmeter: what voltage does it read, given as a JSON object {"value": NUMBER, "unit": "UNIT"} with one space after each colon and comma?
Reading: {"value": 10, "unit": "V"}
